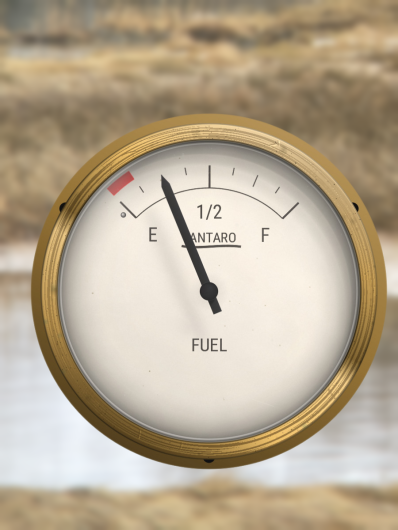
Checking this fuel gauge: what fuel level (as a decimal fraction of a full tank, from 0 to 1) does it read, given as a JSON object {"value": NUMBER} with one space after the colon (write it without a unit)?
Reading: {"value": 0.25}
